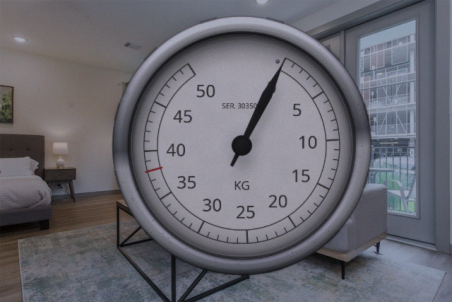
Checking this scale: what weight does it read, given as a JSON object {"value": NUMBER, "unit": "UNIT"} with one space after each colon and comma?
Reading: {"value": 0, "unit": "kg"}
